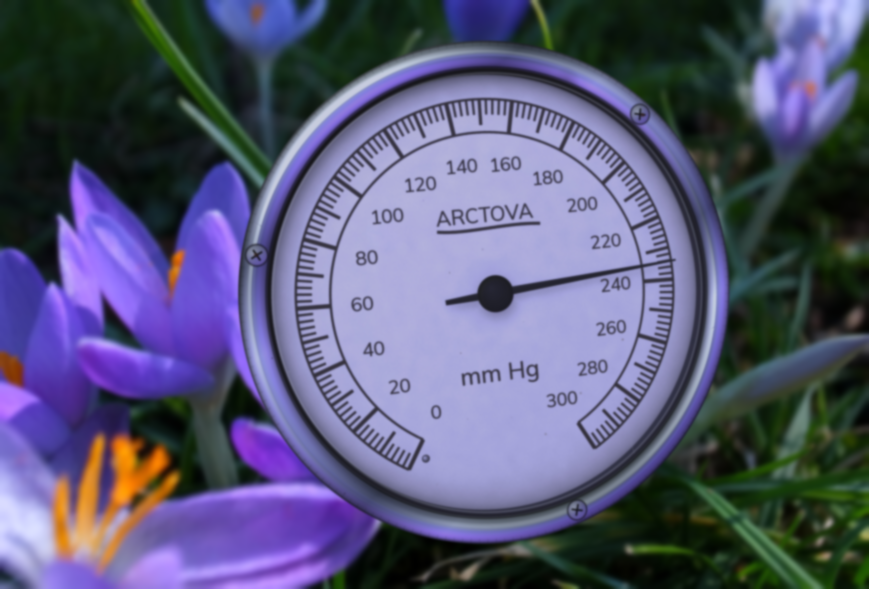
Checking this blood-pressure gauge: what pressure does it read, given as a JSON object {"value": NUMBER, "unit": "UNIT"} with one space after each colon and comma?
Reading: {"value": 234, "unit": "mmHg"}
